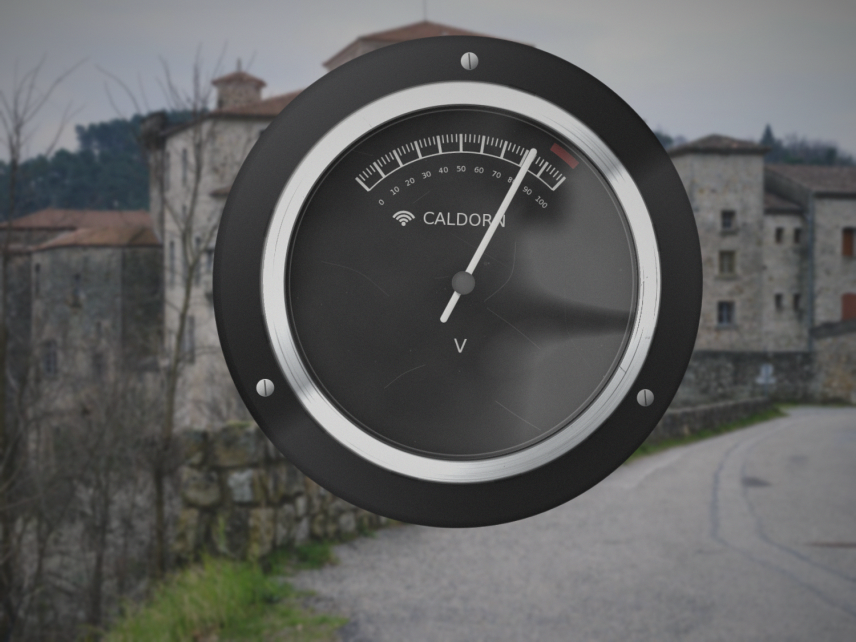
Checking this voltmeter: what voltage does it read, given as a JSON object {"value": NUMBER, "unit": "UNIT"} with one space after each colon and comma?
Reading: {"value": 82, "unit": "V"}
